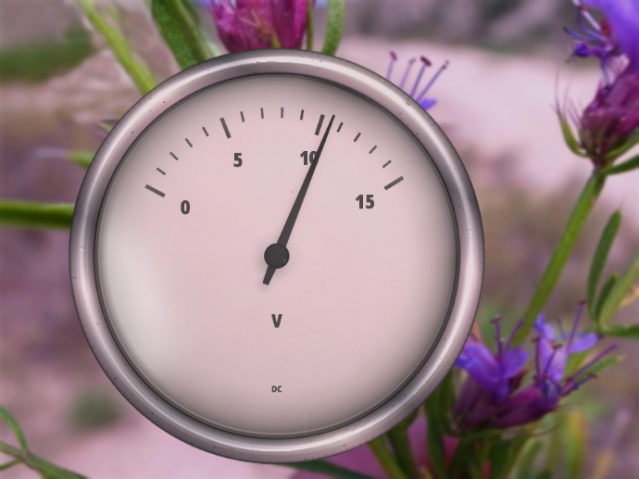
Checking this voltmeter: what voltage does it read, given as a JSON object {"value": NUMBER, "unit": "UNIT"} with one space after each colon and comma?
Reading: {"value": 10.5, "unit": "V"}
